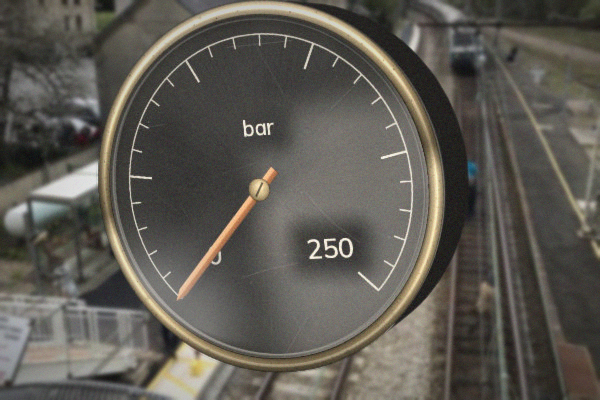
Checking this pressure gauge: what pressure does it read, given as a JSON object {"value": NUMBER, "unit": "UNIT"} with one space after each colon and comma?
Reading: {"value": 0, "unit": "bar"}
